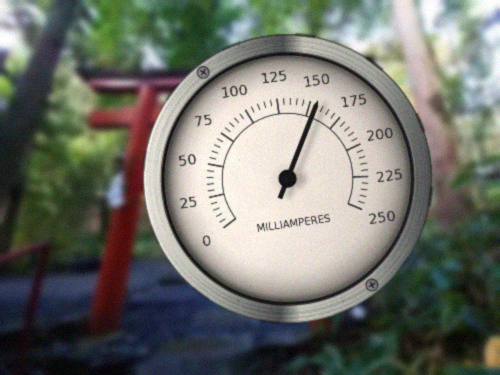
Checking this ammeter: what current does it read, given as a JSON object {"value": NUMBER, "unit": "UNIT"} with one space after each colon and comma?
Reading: {"value": 155, "unit": "mA"}
